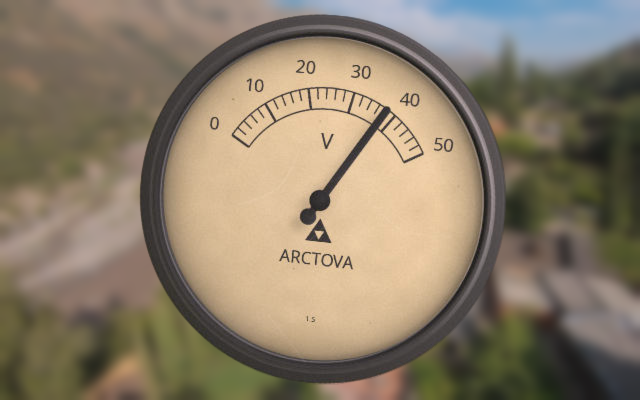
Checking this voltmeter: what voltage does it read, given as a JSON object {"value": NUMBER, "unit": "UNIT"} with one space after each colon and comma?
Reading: {"value": 38, "unit": "V"}
